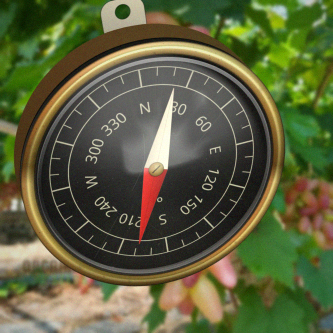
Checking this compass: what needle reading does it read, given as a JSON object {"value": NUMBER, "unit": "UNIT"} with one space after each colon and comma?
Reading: {"value": 200, "unit": "°"}
